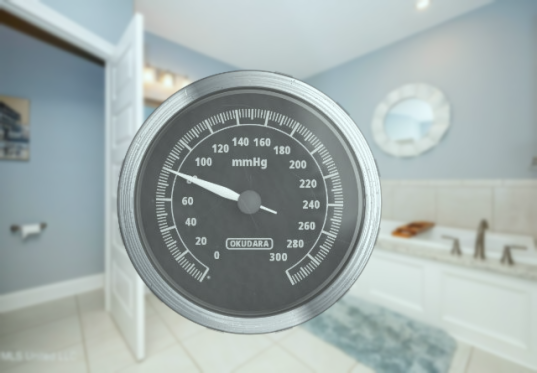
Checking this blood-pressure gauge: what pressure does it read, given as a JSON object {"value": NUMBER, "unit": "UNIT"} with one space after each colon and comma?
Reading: {"value": 80, "unit": "mmHg"}
